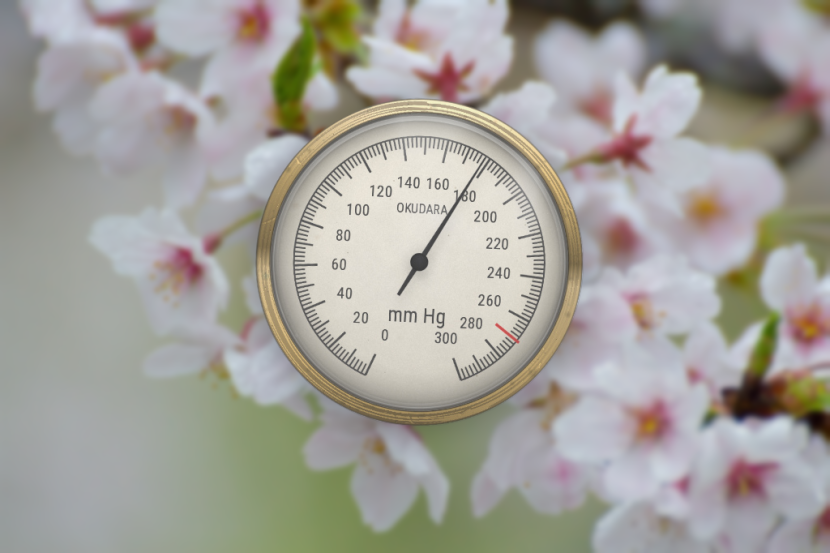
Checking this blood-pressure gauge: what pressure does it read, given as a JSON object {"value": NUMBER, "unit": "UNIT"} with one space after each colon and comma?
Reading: {"value": 178, "unit": "mmHg"}
